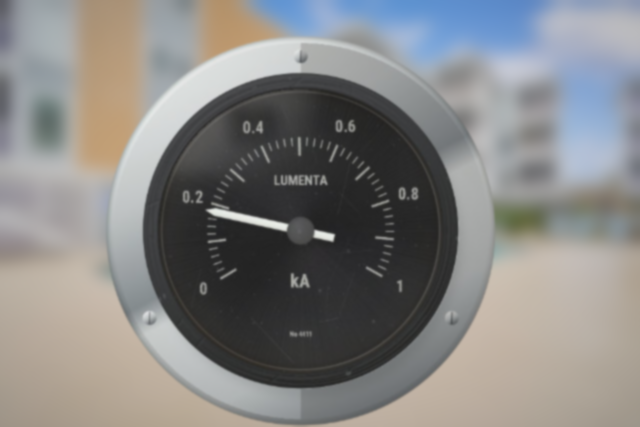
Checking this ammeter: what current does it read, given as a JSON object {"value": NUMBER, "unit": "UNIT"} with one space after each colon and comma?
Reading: {"value": 0.18, "unit": "kA"}
